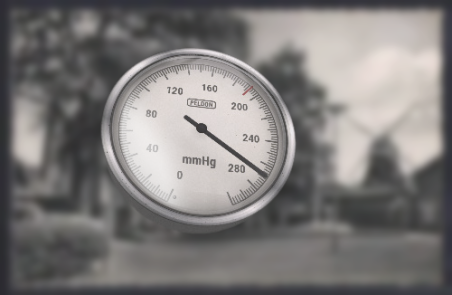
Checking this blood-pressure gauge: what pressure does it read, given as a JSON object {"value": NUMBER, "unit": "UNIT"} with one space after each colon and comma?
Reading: {"value": 270, "unit": "mmHg"}
